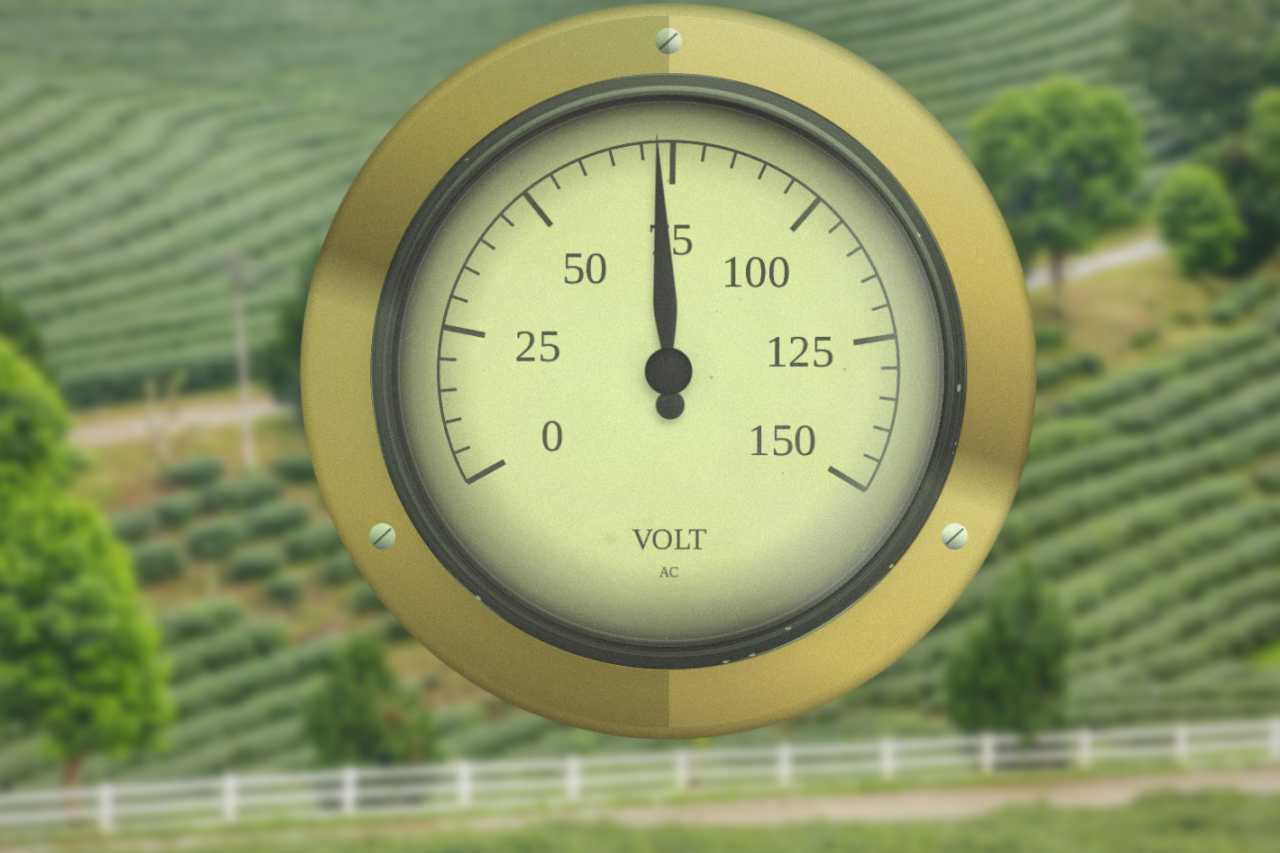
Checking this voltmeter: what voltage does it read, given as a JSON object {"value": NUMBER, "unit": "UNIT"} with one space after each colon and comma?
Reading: {"value": 72.5, "unit": "V"}
